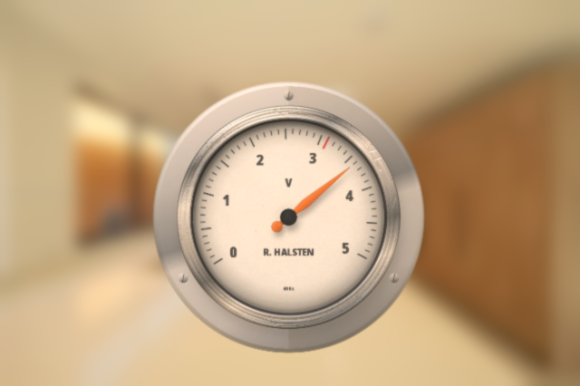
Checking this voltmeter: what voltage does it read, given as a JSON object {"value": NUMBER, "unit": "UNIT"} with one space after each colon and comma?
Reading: {"value": 3.6, "unit": "V"}
